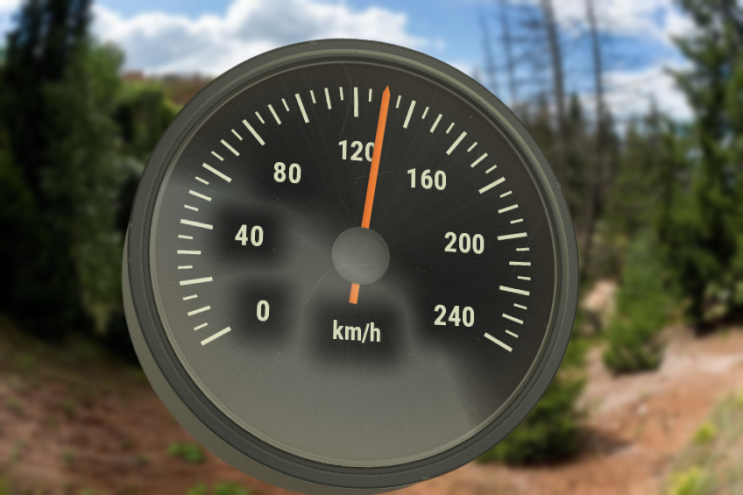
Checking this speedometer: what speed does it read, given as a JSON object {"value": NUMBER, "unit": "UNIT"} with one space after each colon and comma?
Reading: {"value": 130, "unit": "km/h"}
